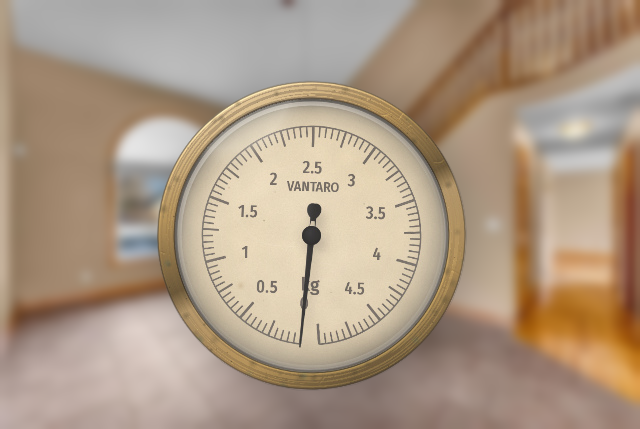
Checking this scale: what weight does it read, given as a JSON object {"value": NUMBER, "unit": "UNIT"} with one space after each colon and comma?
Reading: {"value": 0, "unit": "kg"}
